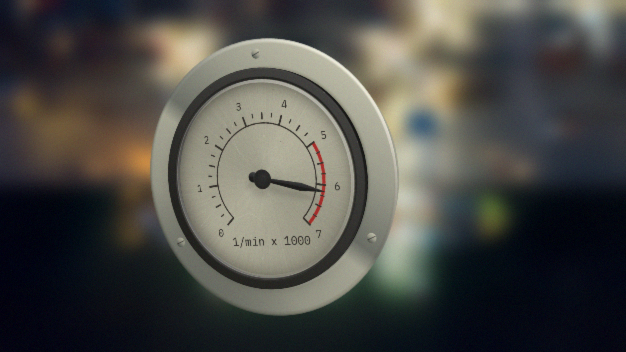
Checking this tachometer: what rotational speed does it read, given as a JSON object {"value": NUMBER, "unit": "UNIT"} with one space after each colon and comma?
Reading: {"value": 6125, "unit": "rpm"}
